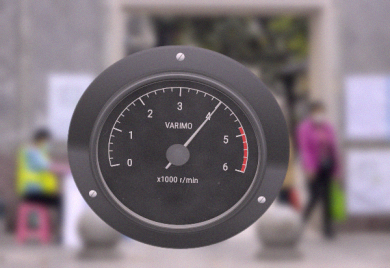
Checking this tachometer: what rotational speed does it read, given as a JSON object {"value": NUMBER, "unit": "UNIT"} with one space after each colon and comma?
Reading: {"value": 4000, "unit": "rpm"}
